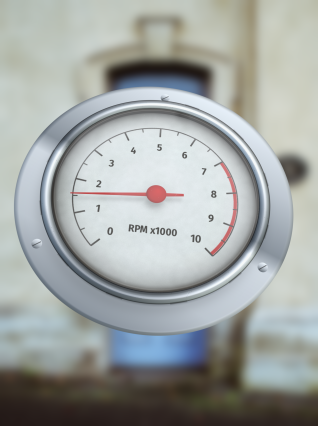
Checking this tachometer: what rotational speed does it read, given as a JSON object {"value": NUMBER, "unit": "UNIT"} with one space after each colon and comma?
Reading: {"value": 1500, "unit": "rpm"}
